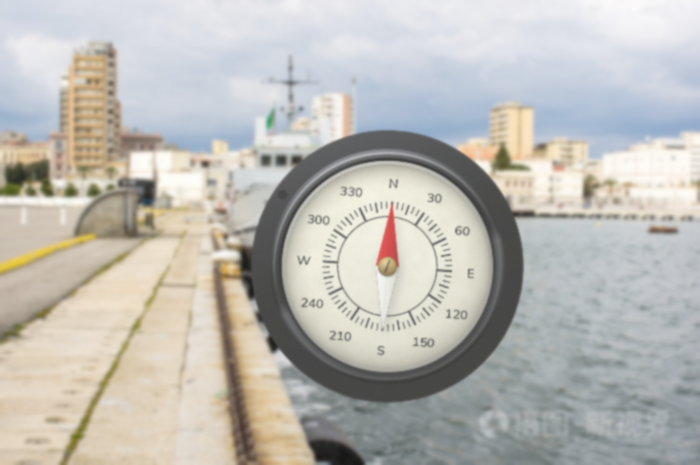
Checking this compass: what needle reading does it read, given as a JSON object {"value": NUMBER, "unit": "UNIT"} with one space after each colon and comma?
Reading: {"value": 0, "unit": "°"}
